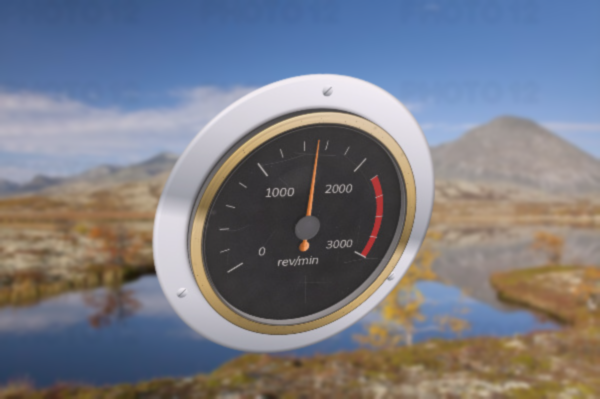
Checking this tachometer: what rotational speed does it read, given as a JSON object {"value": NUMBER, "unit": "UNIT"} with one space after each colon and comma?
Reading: {"value": 1500, "unit": "rpm"}
